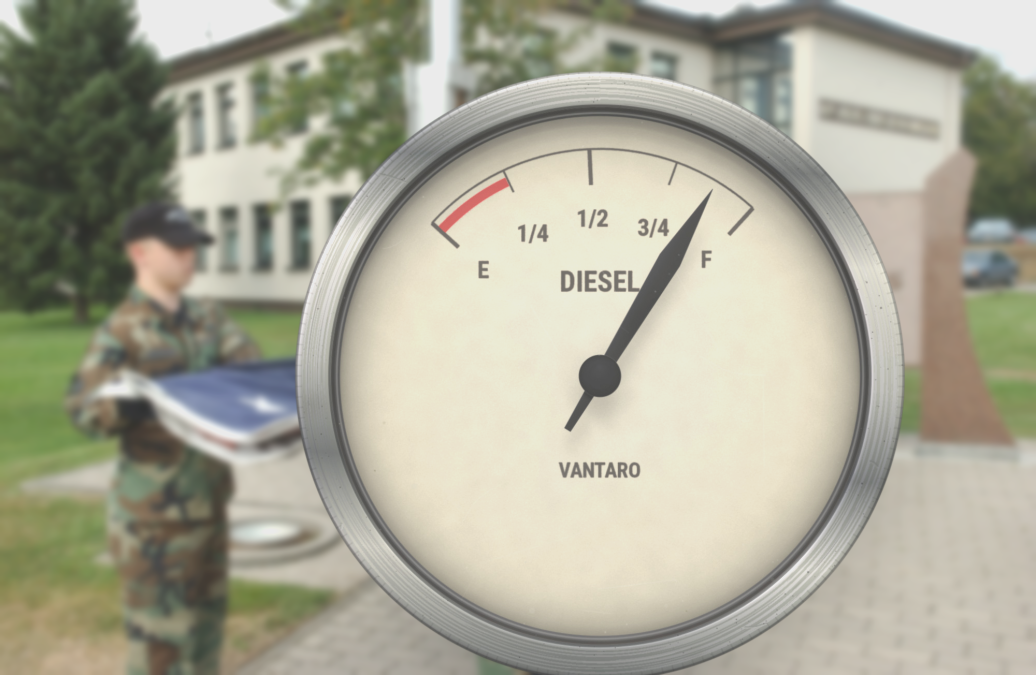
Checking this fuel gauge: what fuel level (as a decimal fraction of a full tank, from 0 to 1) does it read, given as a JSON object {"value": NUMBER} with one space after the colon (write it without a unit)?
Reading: {"value": 0.875}
